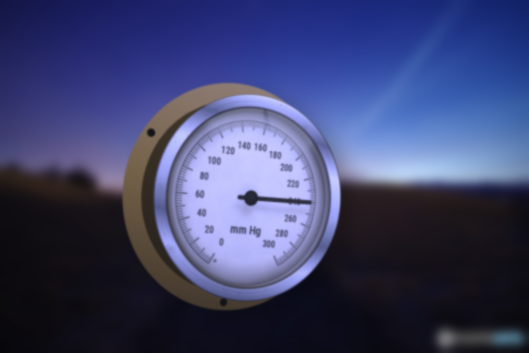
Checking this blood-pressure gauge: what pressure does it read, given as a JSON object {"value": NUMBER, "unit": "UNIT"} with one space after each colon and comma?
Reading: {"value": 240, "unit": "mmHg"}
